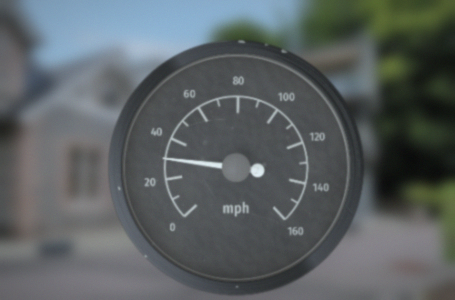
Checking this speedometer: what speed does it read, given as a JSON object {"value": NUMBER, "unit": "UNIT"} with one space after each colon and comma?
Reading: {"value": 30, "unit": "mph"}
